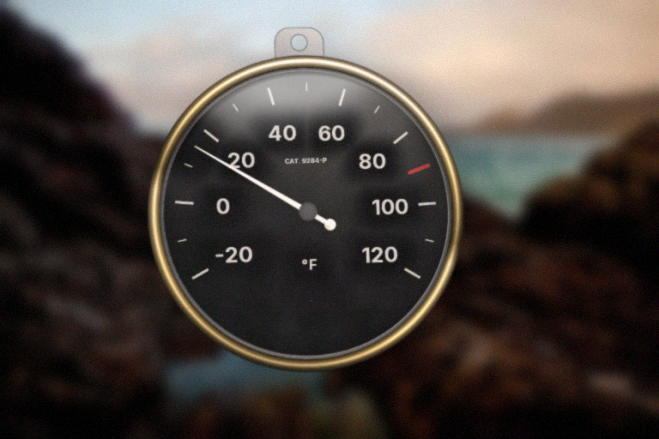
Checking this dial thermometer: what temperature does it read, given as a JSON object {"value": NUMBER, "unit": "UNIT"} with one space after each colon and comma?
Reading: {"value": 15, "unit": "°F"}
